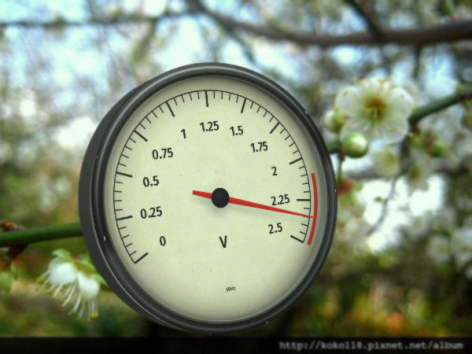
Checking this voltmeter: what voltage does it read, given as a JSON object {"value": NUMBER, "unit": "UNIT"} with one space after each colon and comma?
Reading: {"value": 2.35, "unit": "V"}
